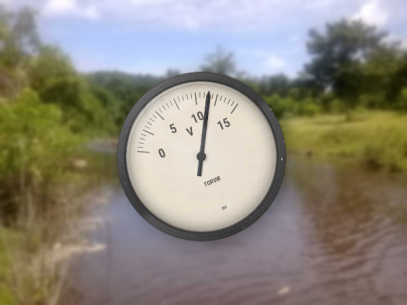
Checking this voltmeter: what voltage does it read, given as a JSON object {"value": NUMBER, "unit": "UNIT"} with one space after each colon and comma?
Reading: {"value": 11.5, "unit": "V"}
